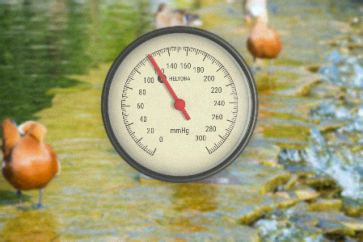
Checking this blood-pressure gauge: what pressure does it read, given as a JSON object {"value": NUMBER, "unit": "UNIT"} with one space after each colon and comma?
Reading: {"value": 120, "unit": "mmHg"}
